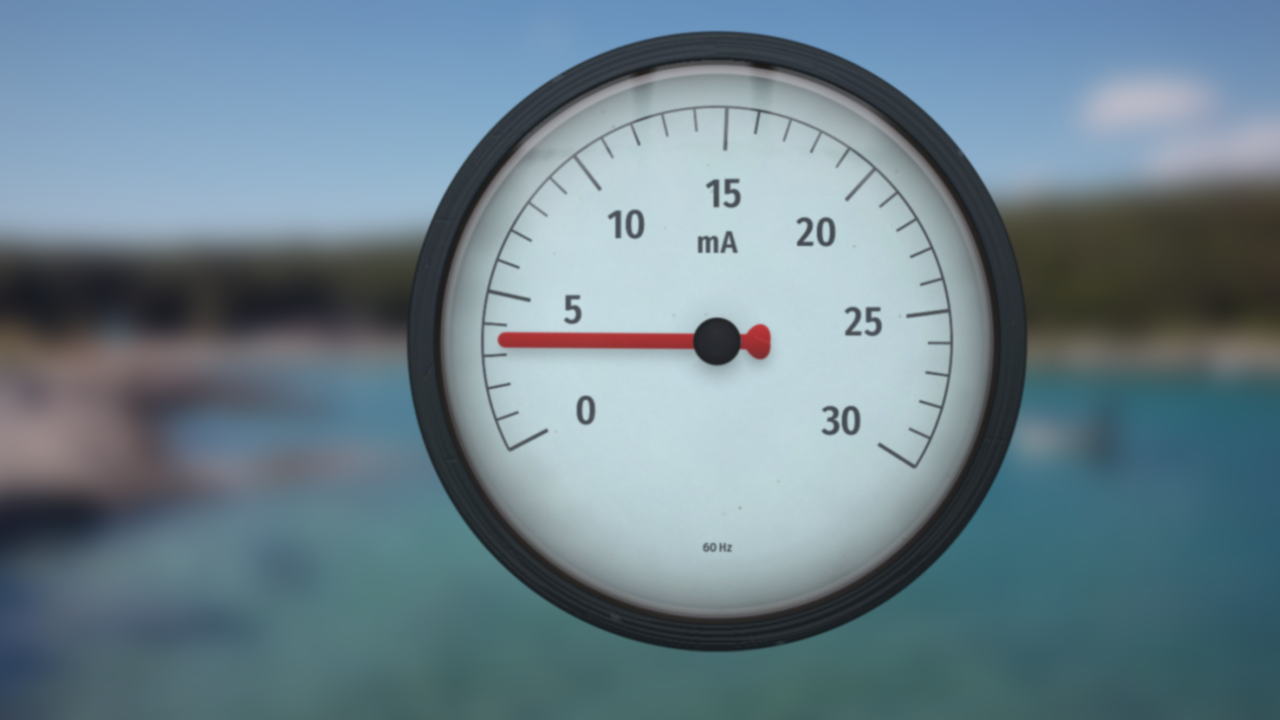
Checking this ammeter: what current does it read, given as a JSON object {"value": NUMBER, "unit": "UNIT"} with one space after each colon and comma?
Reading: {"value": 3.5, "unit": "mA"}
